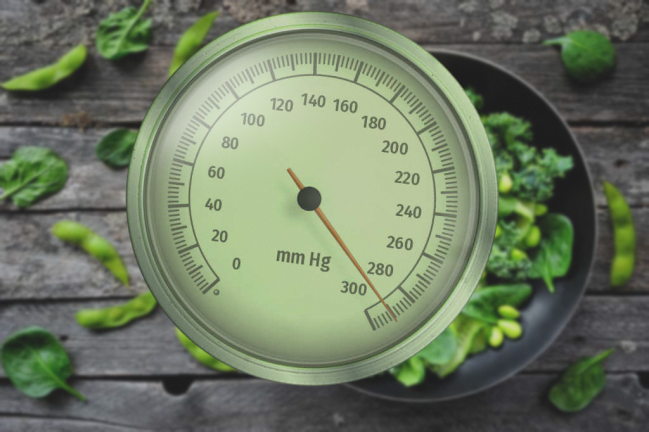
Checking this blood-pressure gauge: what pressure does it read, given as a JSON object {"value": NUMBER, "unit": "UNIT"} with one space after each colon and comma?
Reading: {"value": 290, "unit": "mmHg"}
